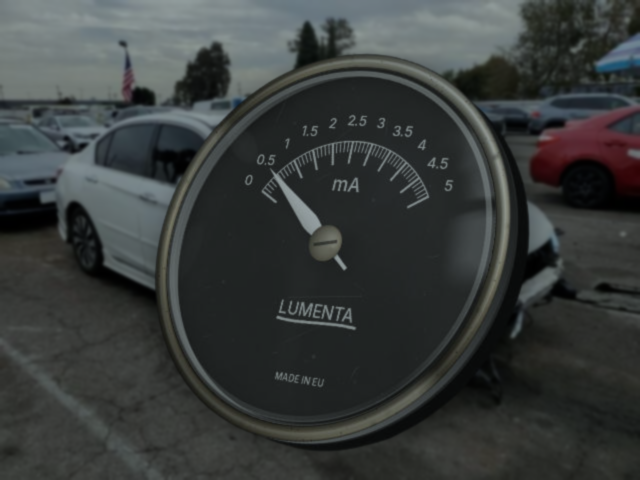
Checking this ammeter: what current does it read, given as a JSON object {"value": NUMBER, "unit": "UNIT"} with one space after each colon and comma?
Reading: {"value": 0.5, "unit": "mA"}
